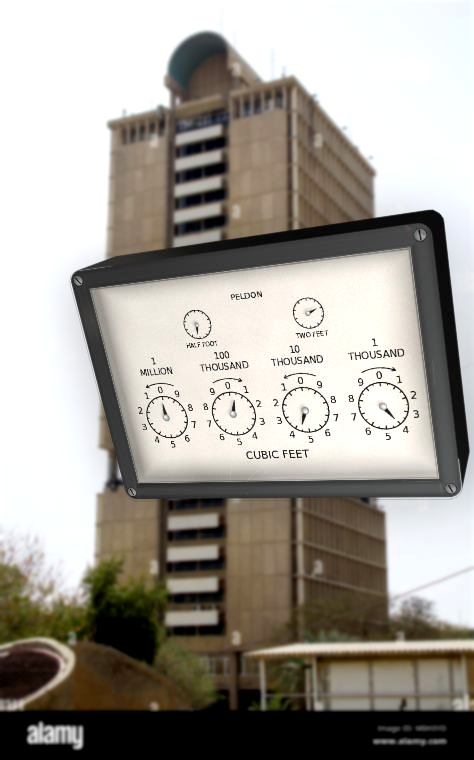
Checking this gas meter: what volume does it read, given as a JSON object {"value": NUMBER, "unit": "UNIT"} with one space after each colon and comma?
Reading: {"value": 4400, "unit": "ft³"}
